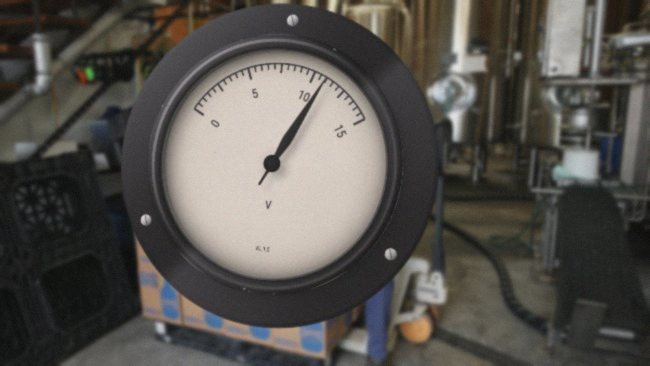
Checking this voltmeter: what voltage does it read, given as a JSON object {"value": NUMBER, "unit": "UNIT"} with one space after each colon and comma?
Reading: {"value": 11, "unit": "V"}
